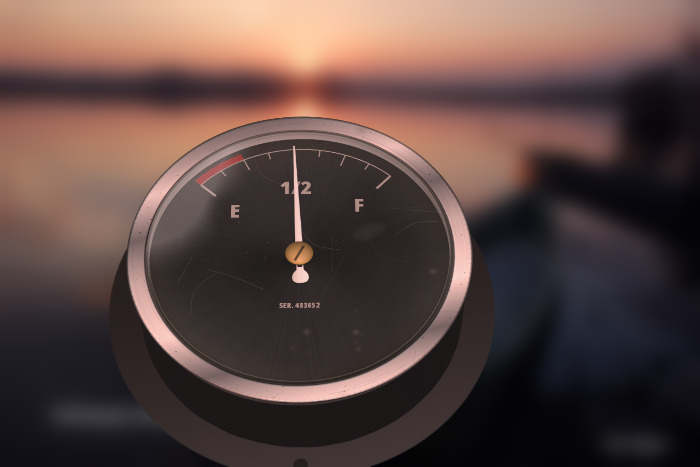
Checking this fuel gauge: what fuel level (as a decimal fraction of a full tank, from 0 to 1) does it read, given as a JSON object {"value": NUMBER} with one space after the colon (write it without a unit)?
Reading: {"value": 0.5}
